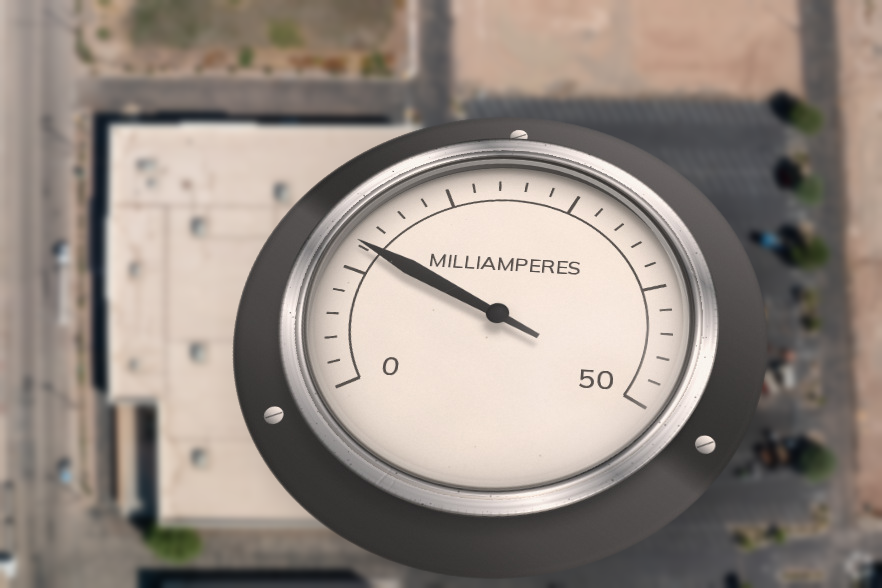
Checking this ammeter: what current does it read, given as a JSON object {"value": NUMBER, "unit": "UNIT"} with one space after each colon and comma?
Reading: {"value": 12, "unit": "mA"}
